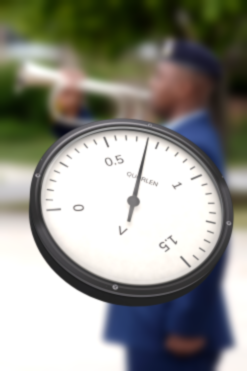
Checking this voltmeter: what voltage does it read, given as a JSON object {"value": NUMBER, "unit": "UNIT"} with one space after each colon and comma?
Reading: {"value": 0.7, "unit": "V"}
